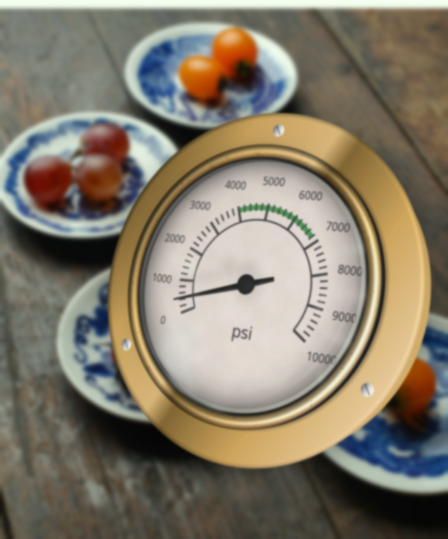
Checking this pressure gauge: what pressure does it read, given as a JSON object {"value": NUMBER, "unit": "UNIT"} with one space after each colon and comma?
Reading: {"value": 400, "unit": "psi"}
